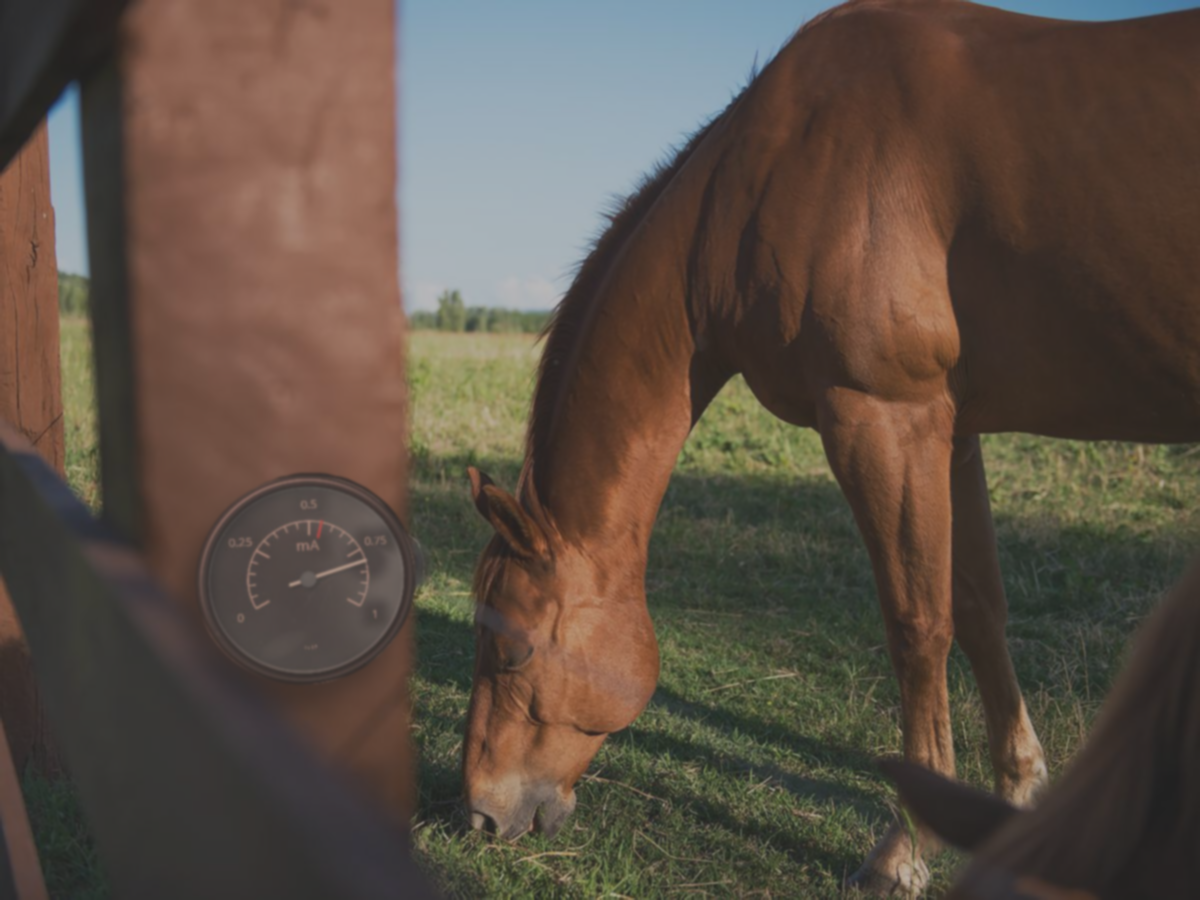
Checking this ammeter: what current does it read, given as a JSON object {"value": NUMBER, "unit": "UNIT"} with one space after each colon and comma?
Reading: {"value": 0.8, "unit": "mA"}
